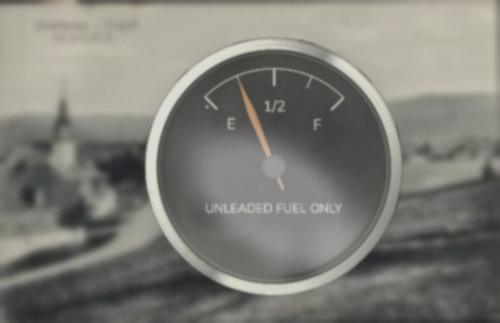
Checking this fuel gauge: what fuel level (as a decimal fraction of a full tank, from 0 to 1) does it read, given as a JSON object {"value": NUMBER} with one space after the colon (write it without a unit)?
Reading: {"value": 0.25}
